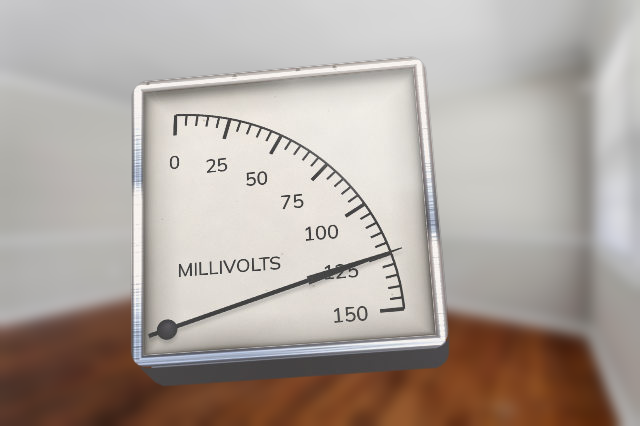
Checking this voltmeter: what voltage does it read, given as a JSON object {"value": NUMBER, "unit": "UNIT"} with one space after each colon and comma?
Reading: {"value": 125, "unit": "mV"}
